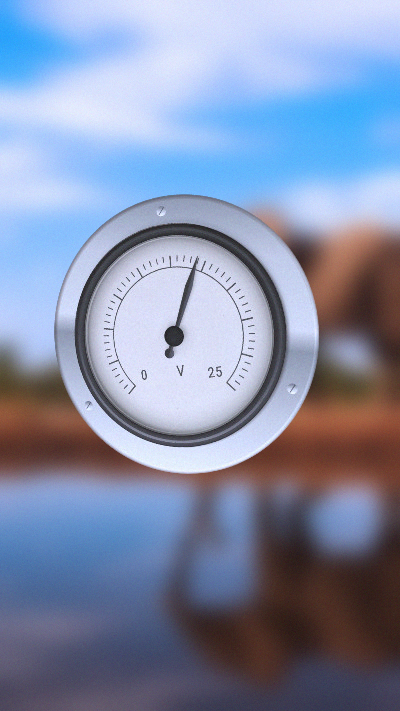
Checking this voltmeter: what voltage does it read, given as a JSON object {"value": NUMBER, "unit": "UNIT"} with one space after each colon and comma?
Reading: {"value": 14.5, "unit": "V"}
